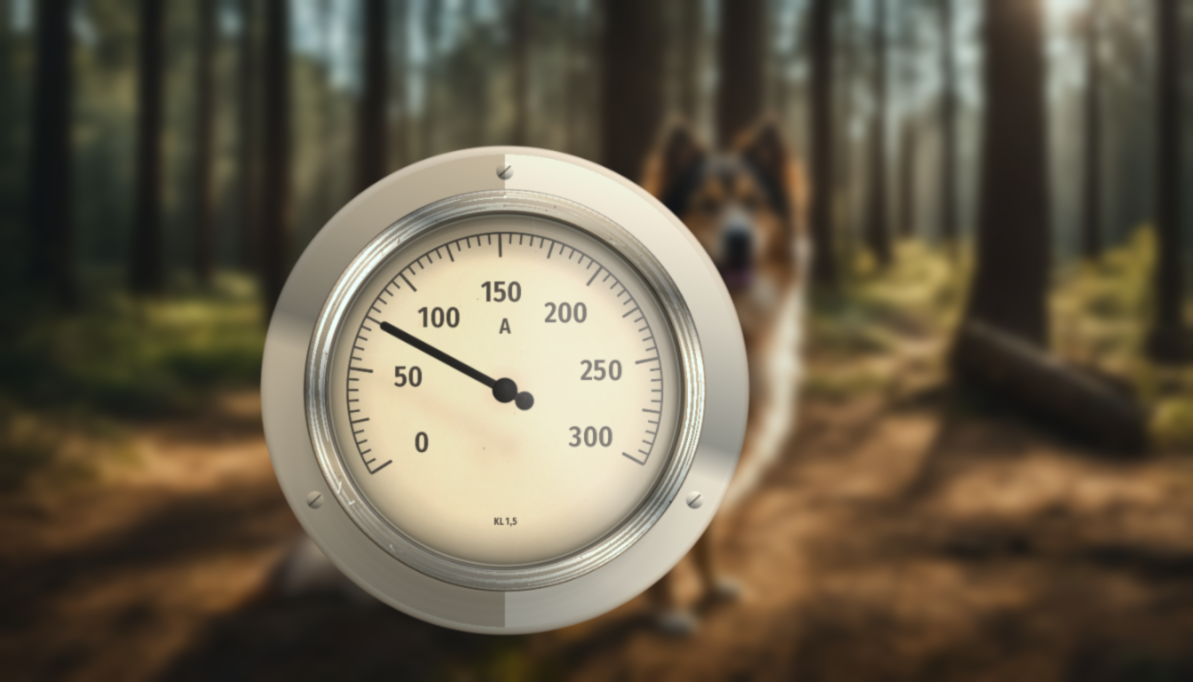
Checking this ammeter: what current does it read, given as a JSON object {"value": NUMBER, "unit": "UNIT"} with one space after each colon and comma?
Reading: {"value": 75, "unit": "A"}
